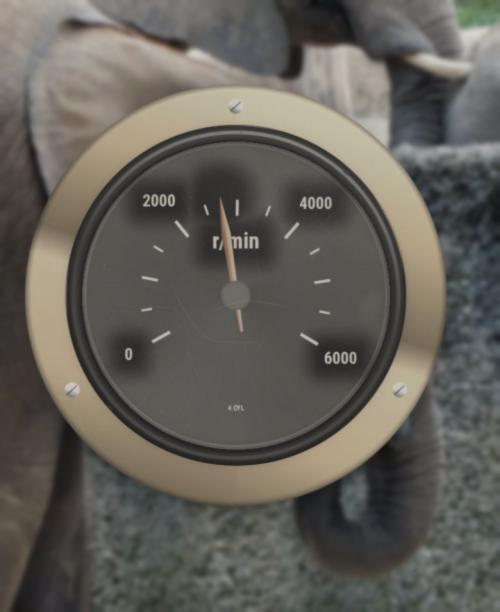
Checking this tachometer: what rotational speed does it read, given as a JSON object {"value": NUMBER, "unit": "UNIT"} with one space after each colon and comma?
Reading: {"value": 2750, "unit": "rpm"}
